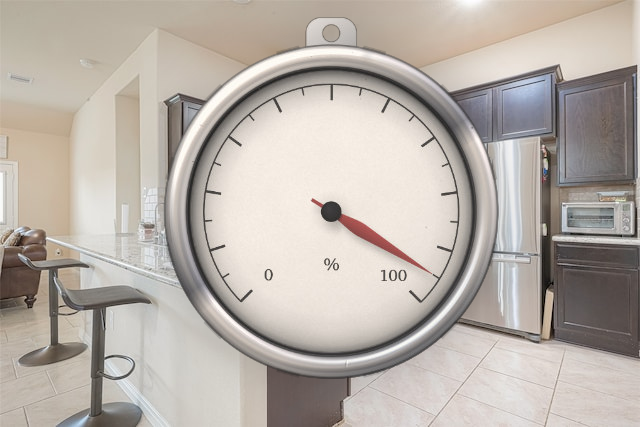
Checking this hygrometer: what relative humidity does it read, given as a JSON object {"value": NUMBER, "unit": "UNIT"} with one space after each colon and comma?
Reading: {"value": 95, "unit": "%"}
